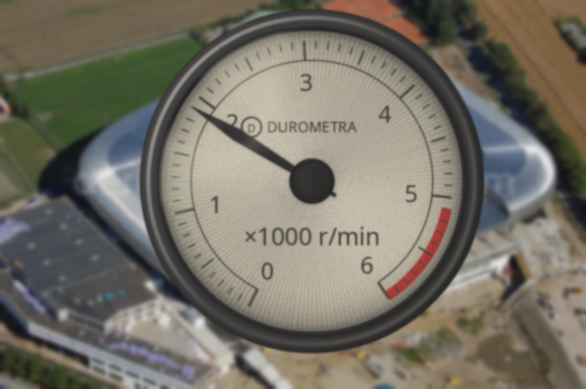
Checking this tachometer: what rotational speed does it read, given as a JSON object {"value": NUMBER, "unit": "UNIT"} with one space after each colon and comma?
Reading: {"value": 1900, "unit": "rpm"}
